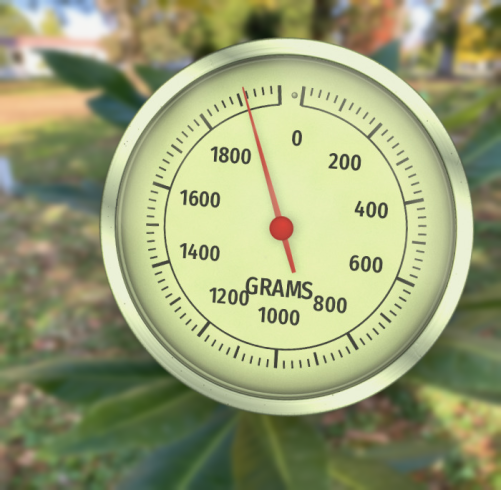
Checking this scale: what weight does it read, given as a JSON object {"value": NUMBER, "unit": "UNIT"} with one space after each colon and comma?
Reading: {"value": 1920, "unit": "g"}
